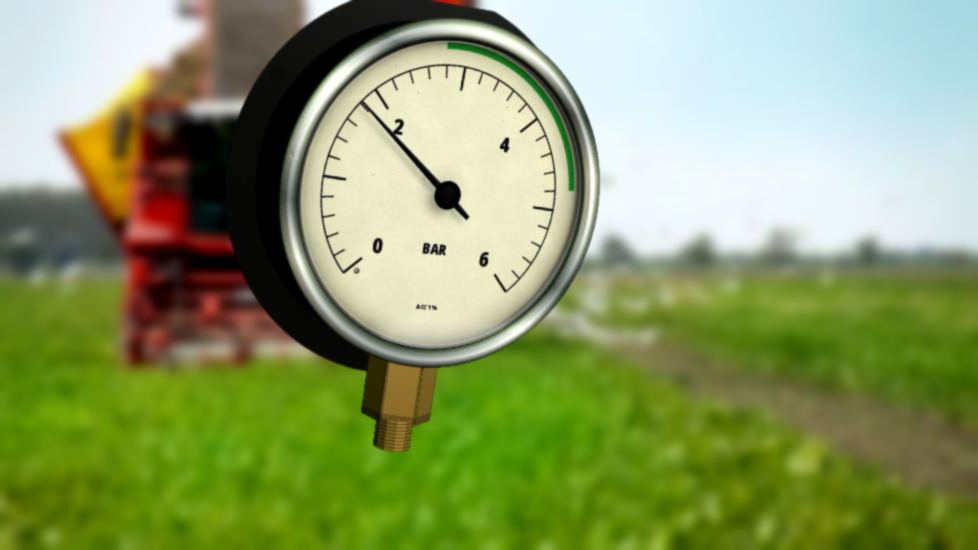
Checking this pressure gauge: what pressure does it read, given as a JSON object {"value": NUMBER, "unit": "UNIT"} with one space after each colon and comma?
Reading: {"value": 1.8, "unit": "bar"}
